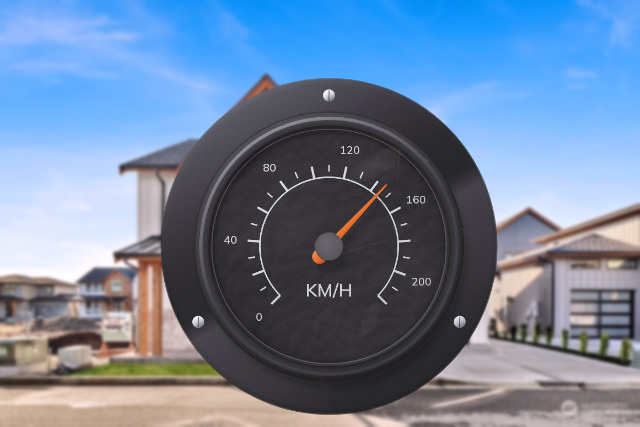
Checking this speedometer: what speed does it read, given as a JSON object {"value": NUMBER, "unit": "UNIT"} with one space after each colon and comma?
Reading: {"value": 145, "unit": "km/h"}
